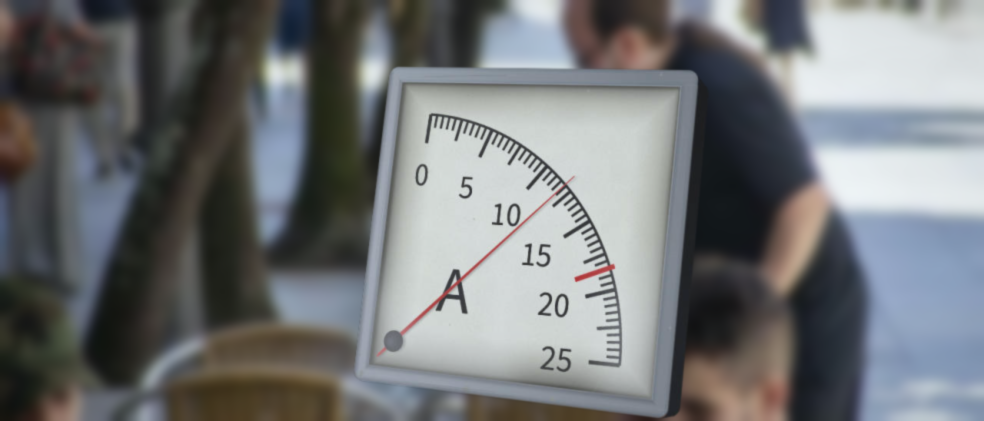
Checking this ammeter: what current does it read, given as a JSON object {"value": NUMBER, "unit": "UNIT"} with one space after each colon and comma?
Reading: {"value": 12, "unit": "A"}
